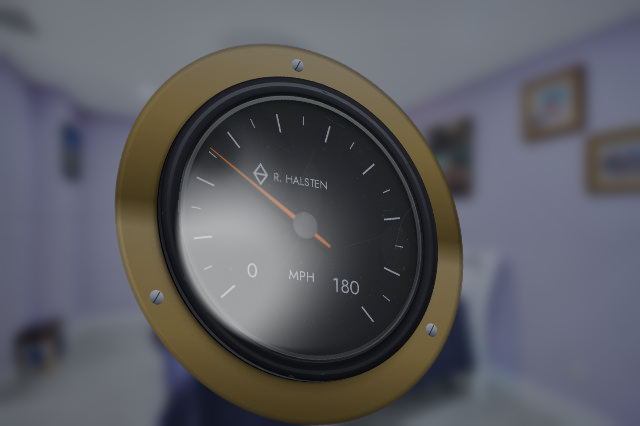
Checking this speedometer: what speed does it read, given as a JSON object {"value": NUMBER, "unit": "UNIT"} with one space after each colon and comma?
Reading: {"value": 50, "unit": "mph"}
